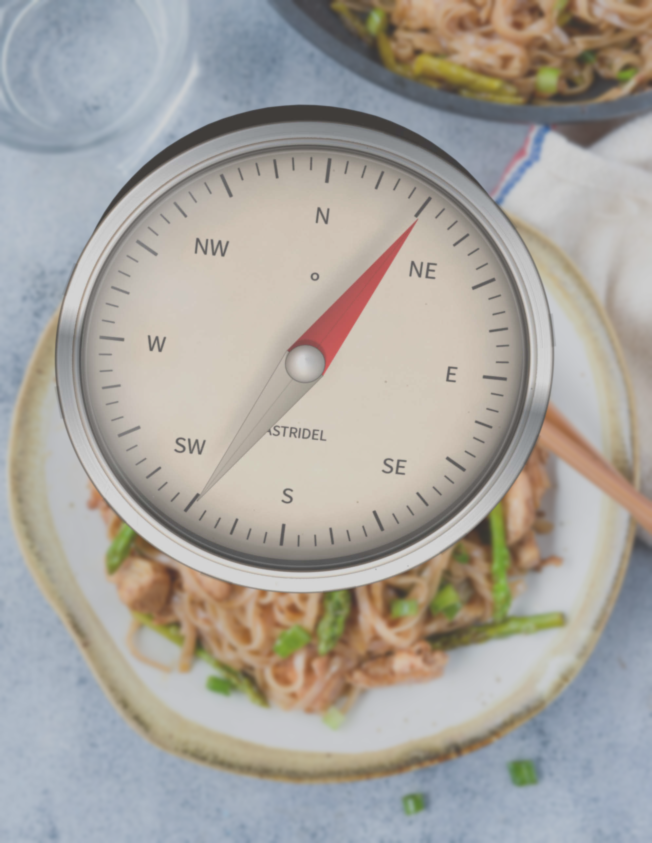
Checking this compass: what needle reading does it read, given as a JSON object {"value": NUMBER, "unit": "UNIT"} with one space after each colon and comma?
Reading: {"value": 30, "unit": "°"}
